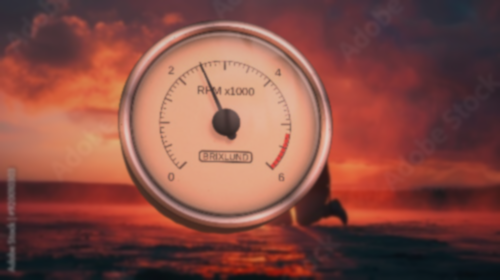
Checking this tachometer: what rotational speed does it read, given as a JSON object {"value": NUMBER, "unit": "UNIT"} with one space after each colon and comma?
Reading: {"value": 2500, "unit": "rpm"}
